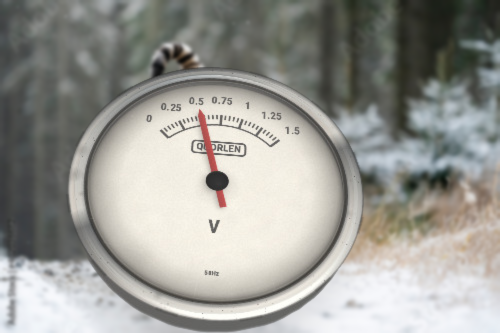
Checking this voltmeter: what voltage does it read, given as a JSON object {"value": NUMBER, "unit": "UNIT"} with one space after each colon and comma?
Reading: {"value": 0.5, "unit": "V"}
